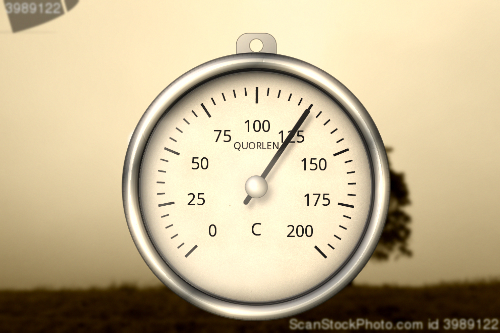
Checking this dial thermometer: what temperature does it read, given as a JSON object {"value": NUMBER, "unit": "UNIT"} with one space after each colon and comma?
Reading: {"value": 125, "unit": "°C"}
